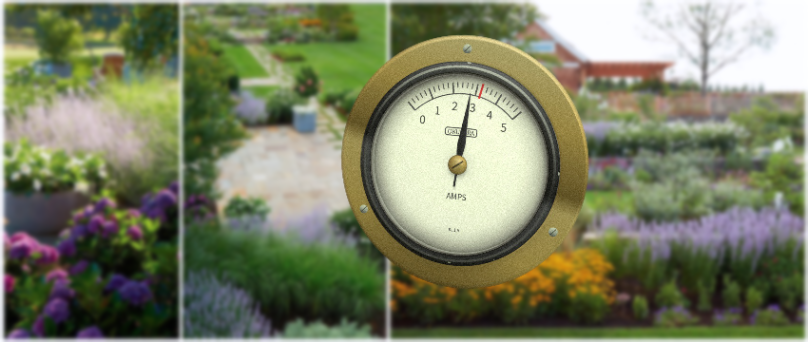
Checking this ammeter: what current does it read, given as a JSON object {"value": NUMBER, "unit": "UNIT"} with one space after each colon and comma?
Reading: {"value": 2.8, "unit": "A"}
